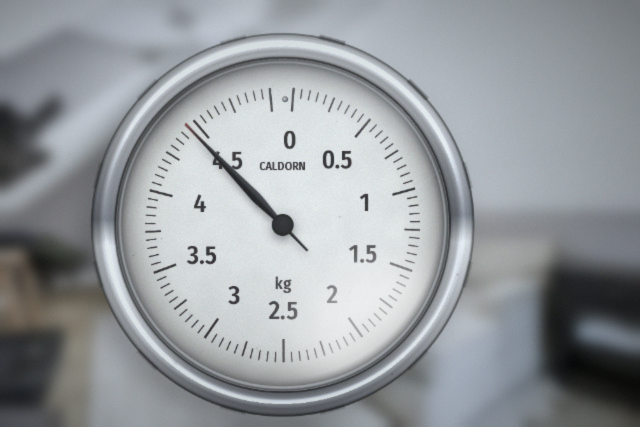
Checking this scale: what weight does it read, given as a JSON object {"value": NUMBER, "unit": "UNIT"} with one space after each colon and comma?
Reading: {"value": 4.45, "unit": "kg"}
